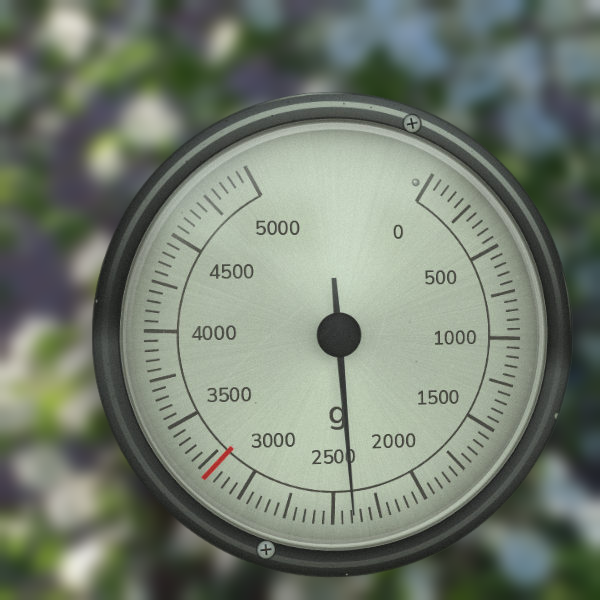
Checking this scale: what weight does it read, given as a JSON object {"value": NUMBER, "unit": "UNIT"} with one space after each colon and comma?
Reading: {"value": 2400, "unit": "g"}
